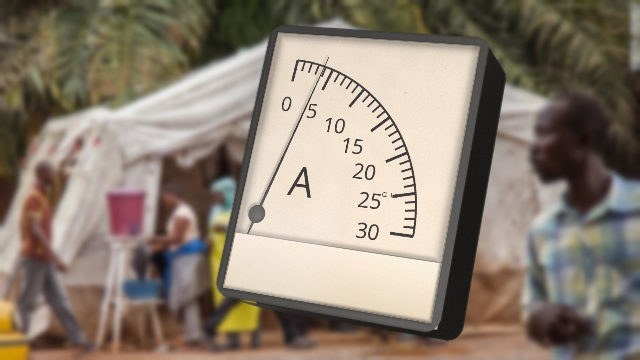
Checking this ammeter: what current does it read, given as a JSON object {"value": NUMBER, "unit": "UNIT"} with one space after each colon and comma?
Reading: {"value": 4, "unit": "A"}
